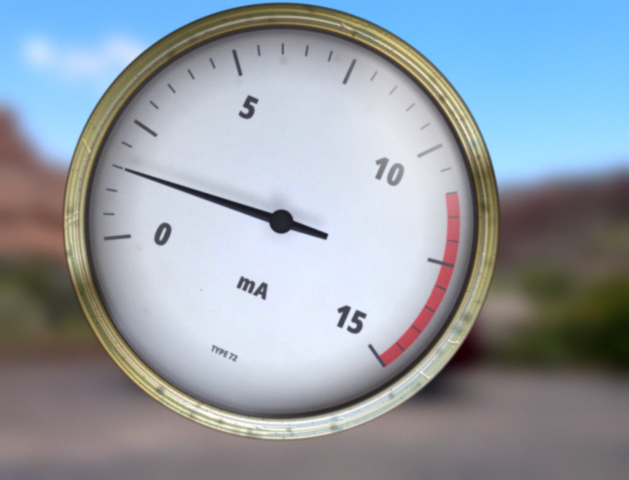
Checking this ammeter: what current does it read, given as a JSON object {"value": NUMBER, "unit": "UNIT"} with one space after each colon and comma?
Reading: {"value": 1.5, "unit": "mA"}
